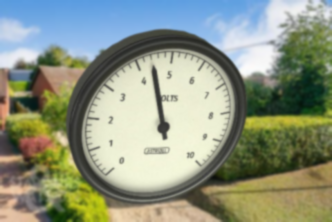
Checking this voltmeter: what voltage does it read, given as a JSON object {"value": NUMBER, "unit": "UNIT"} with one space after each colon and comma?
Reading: {"value": 4.4, "unit": "V"}
